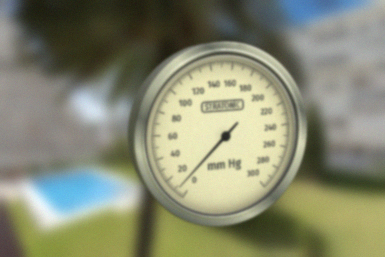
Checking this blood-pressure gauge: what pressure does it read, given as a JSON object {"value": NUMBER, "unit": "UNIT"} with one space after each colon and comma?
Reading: {"value": 10, "unit": "mmHg"}
